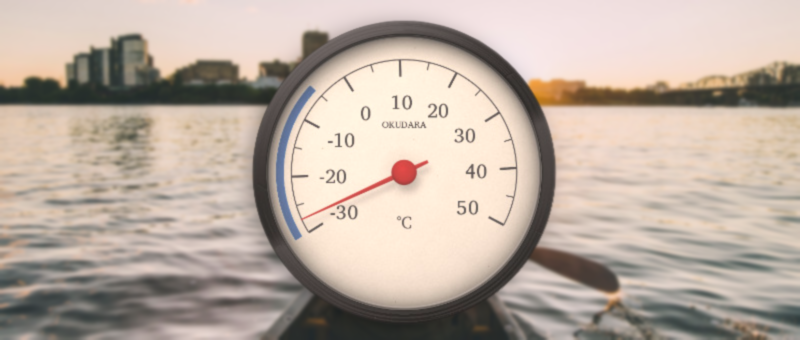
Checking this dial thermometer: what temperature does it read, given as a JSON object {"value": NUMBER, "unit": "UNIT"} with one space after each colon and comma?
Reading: {"value": -27.5, "unit": "°C"}
